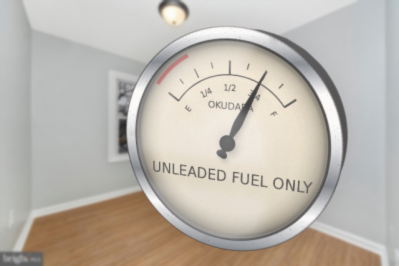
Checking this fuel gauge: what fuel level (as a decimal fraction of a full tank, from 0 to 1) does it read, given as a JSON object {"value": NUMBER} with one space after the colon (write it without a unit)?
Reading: {"value": 0.75}
